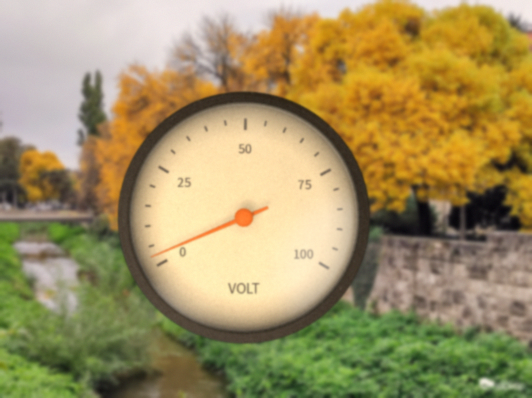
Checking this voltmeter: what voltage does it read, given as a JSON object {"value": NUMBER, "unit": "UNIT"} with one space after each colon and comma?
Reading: {"value": 2.5, "unit": "V"}
